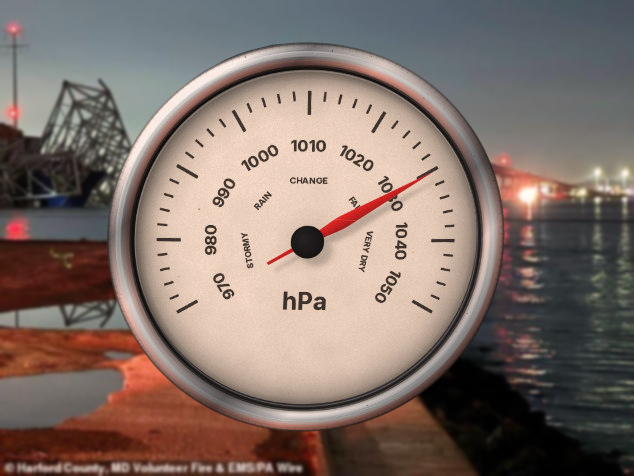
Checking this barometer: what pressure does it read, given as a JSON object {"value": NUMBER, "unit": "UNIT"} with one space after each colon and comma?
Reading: {"value": 1030, "unit": "hPa"}
